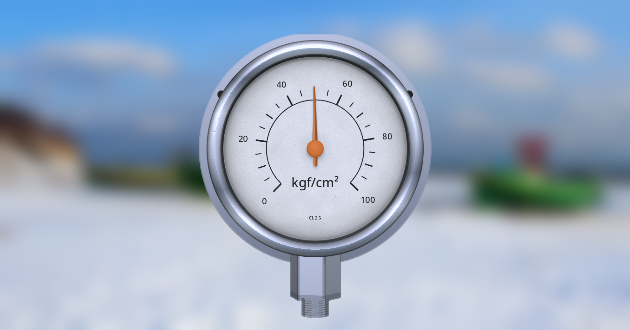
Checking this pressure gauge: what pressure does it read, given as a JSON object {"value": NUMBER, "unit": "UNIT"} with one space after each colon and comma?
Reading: {"value": 50, "unit": "kg/cm²"}
